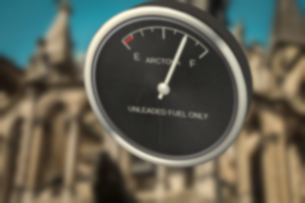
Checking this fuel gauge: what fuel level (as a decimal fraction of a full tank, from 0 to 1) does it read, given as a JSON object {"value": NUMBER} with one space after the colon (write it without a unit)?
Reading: {"value": 0.75}
